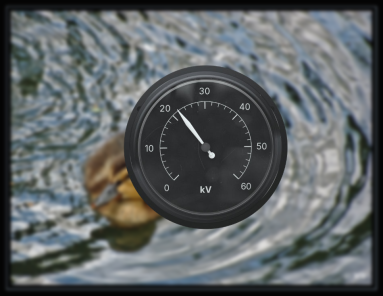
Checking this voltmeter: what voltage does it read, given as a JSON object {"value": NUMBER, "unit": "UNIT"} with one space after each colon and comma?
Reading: {"value": 22, "unit": "kV"}
